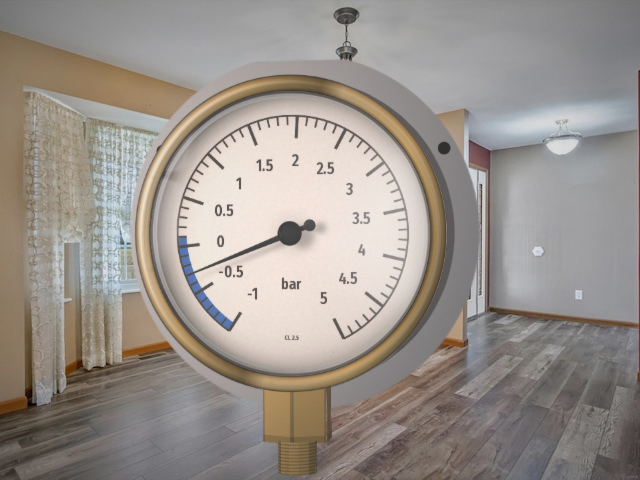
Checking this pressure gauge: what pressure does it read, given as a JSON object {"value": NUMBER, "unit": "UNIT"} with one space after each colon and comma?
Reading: {"value": -0.3, "unit": "bar"}
